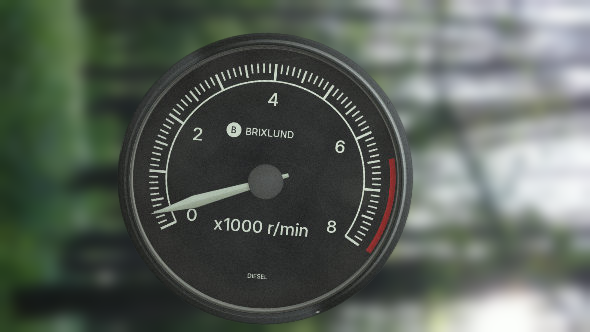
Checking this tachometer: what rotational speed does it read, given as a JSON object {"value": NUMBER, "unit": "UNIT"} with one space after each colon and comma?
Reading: {"value": 300, "unit": "rpm"}
